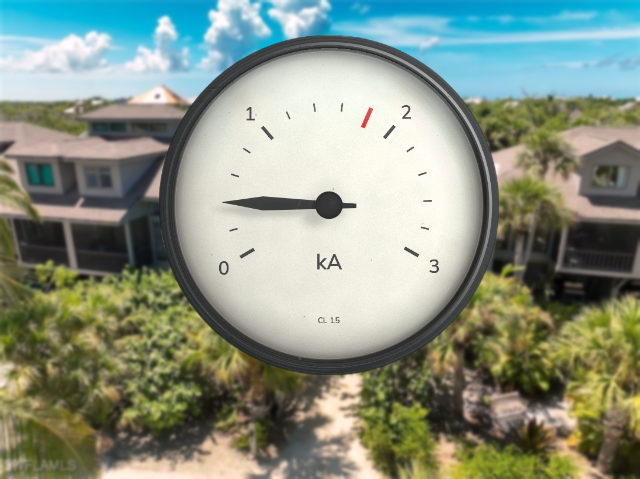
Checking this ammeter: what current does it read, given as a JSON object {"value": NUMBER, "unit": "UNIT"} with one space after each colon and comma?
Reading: {"value": 0.4, "unit": "kA"}
